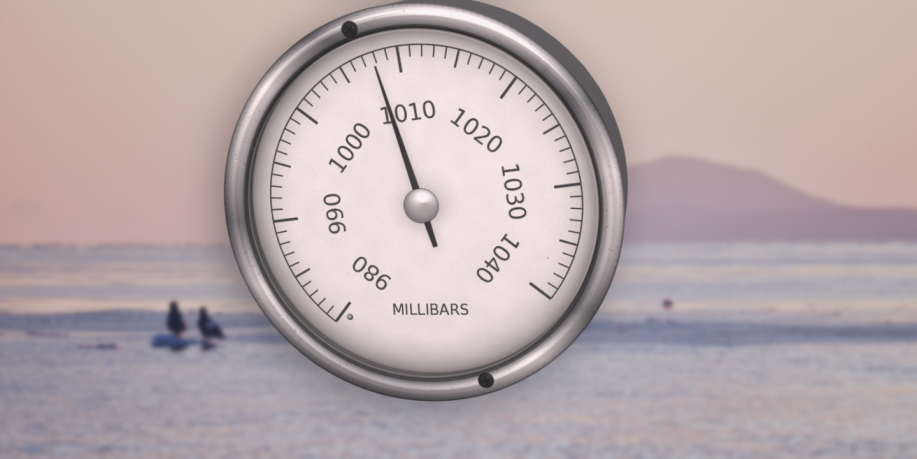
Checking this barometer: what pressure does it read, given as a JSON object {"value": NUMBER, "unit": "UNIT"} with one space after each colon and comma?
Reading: {"value": 1008, "unit": "mbar"}
